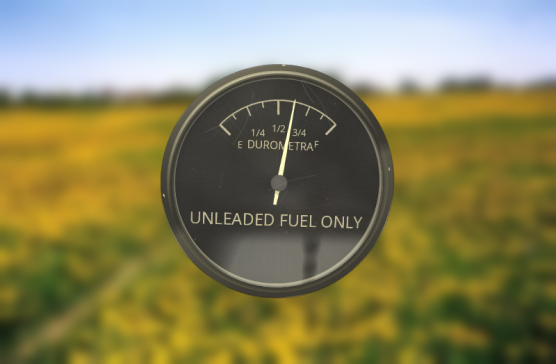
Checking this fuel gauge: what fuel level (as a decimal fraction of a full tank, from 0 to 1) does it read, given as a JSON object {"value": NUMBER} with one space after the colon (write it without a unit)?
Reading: {"value": 0.625}
